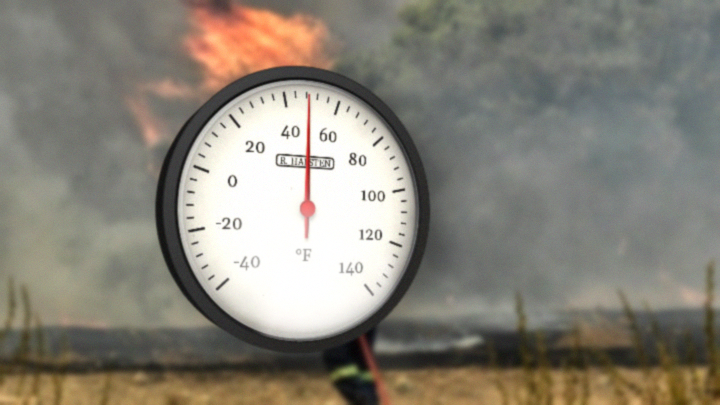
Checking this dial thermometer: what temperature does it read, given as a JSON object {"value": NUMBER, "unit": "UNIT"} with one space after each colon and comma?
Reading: {"value": 48, "unit": "°F"}
